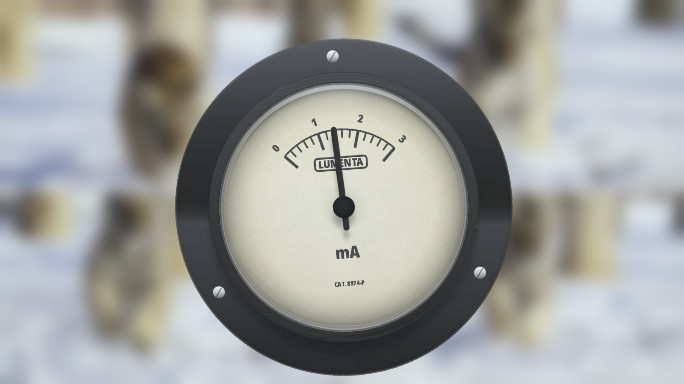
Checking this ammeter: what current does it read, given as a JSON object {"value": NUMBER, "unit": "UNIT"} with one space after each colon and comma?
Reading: {"value": 1.4, "unit": "mA"}
